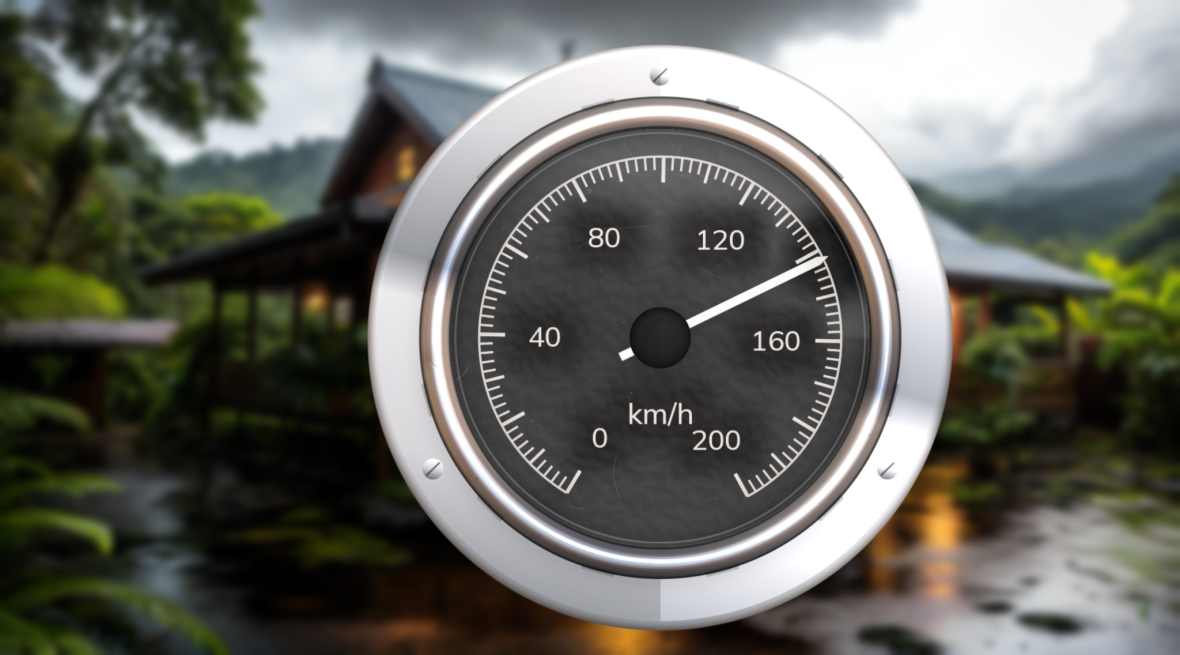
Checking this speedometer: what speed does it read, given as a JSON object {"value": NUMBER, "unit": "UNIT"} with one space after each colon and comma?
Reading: {"value": 142, "unit": "km/h"}
